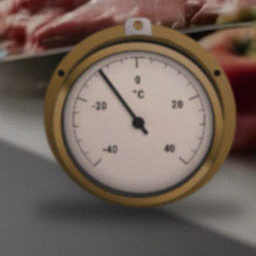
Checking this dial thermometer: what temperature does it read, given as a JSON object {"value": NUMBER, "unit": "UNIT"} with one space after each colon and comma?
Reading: {"value": -10, "unit": "°C"}
